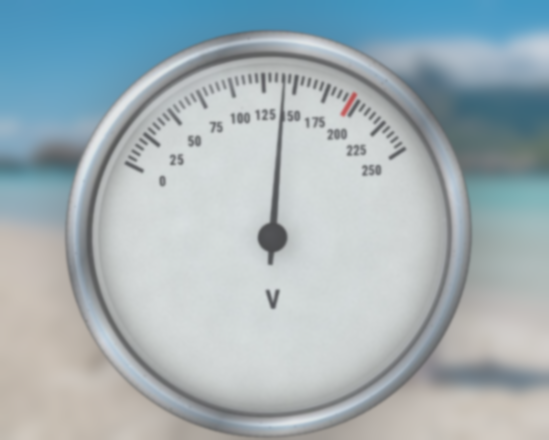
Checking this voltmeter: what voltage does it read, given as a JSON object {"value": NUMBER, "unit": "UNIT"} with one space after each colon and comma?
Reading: {"value": 140, "unit": "V"}
